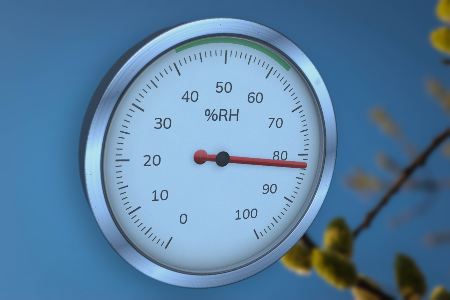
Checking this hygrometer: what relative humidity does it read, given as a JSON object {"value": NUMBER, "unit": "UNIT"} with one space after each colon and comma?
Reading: {"value": 82, "unit": "%"}
